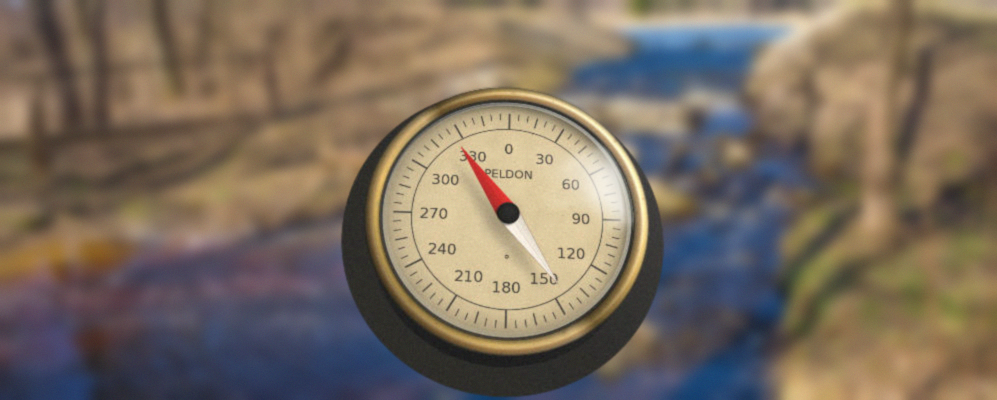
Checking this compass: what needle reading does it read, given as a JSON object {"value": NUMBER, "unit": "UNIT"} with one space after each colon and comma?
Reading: {"value": 325, "unit": "°"}
